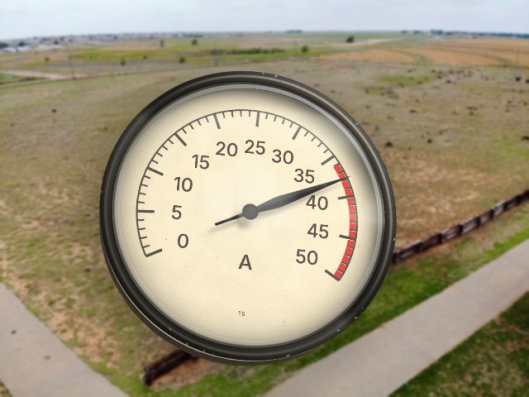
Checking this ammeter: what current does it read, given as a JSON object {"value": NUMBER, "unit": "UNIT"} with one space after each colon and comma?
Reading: {"value": 38, "unit": "A"}
